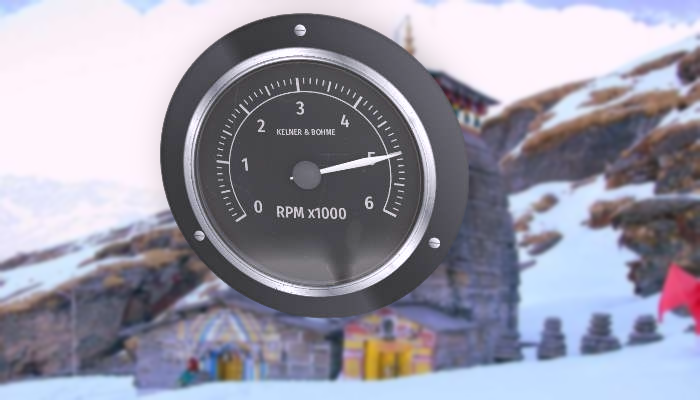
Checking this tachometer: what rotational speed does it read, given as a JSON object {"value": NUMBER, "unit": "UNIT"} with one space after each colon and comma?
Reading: {"value": 5000, "unit": "rpm"}
